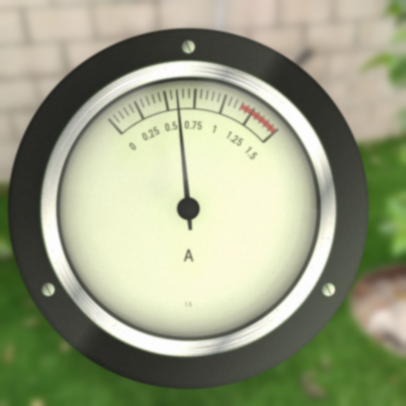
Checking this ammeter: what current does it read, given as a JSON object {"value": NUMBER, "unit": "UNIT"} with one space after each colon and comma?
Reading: {"value": 0.6, "unit": "A"}
